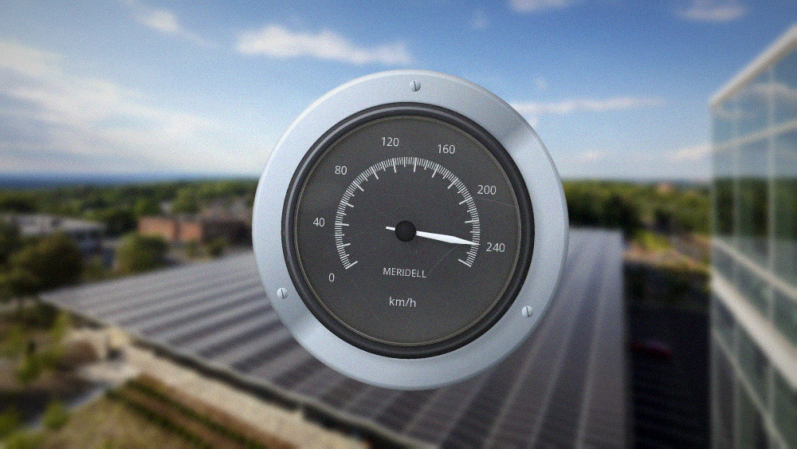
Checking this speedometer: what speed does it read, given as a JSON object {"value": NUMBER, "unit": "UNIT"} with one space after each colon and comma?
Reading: {"value": 240, "unit": "km/h"}
